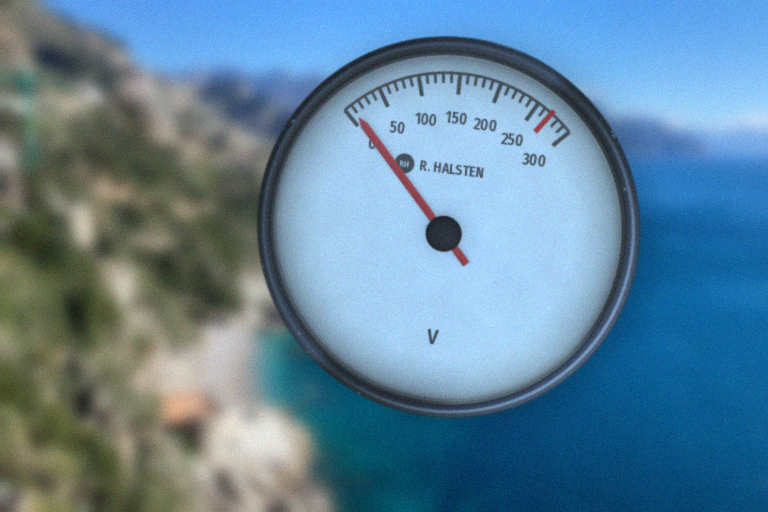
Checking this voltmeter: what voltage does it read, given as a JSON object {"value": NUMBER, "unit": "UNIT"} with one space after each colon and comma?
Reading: {"value": 10, "unit": "V"}
